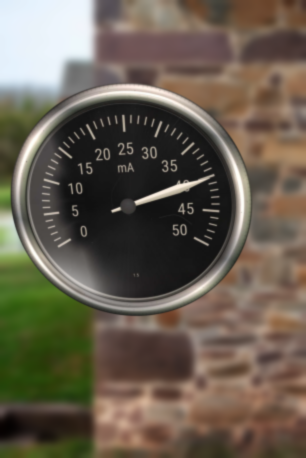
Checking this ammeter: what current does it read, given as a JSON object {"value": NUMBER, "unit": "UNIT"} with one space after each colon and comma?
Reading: {"value": 40, "unit": "mA"}
